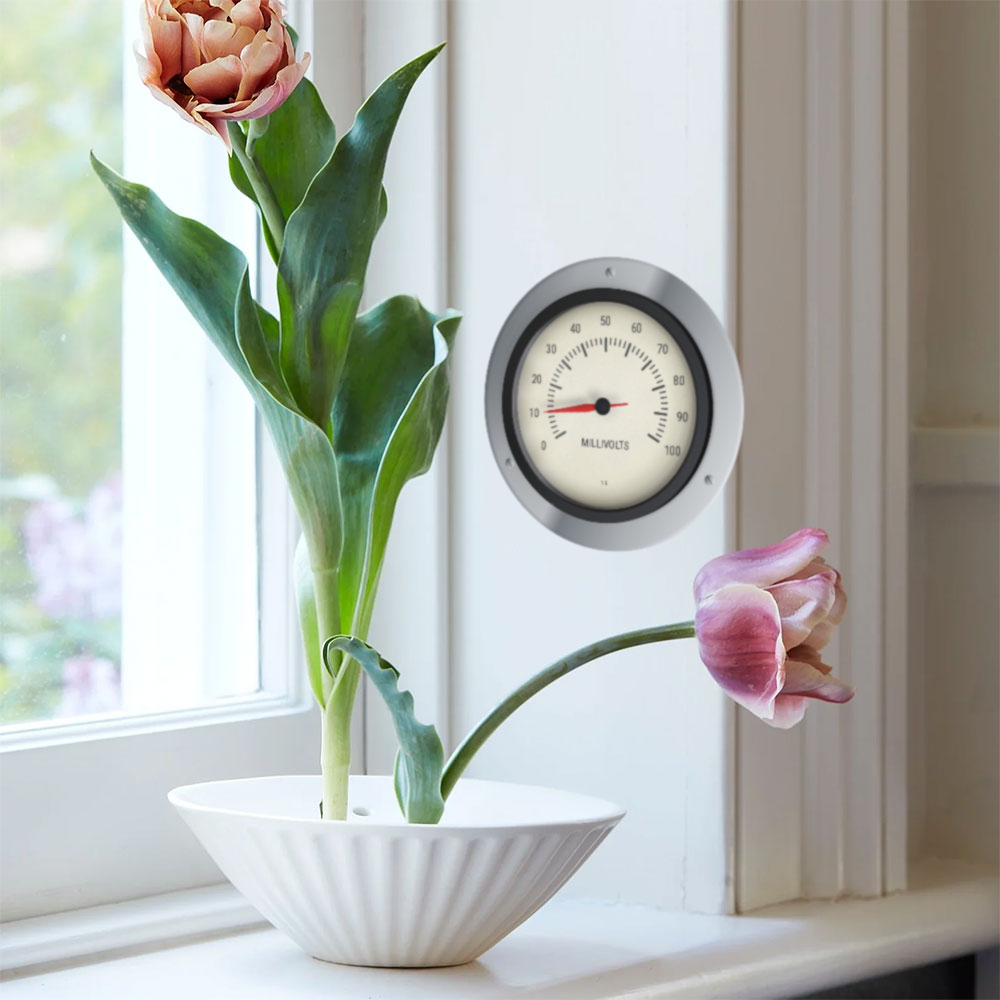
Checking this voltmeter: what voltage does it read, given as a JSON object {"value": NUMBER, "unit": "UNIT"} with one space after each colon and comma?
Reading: {"value": 10, "unit": "mV"}
